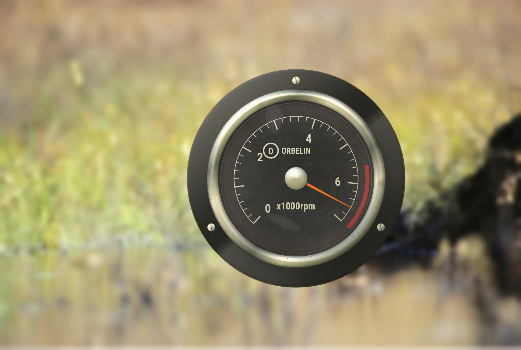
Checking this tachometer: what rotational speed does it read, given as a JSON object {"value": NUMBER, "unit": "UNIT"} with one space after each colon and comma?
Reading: {"value": 6600, "unit": "rpm"}
